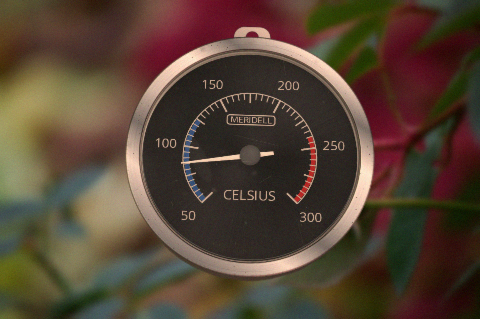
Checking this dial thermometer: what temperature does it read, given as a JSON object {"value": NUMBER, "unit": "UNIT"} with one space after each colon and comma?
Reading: {"value": 85, "unit": "°C"}
